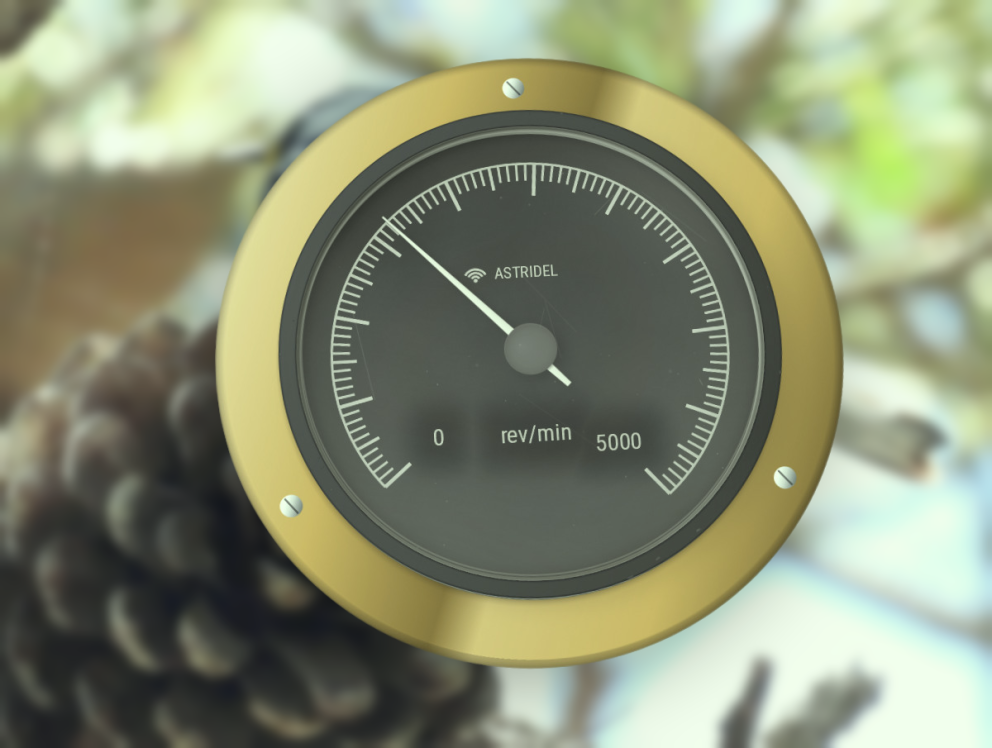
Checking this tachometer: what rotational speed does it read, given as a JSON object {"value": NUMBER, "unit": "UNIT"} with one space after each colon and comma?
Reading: {"value": 1600, "unit": "rpm"}
